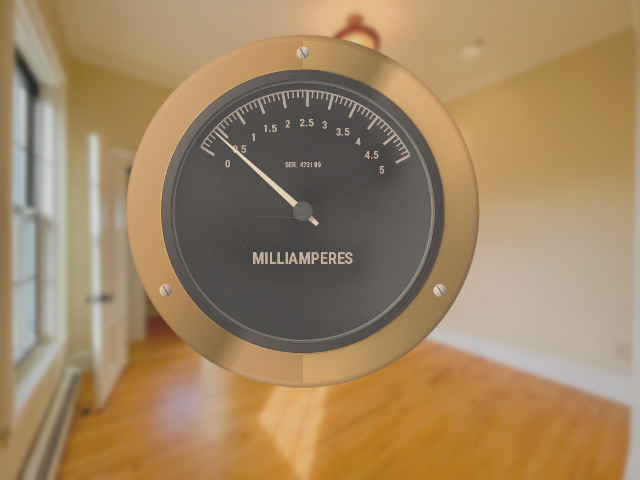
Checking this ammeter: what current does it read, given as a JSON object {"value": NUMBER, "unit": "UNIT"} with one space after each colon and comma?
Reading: {"value": 0.4, "unit": "mA"}
